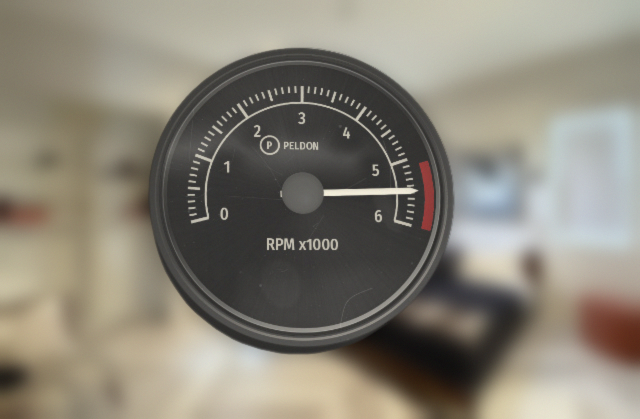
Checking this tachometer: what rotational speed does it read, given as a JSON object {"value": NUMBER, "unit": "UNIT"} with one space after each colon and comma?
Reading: {"value": 5500, "unit": "rpm"}
